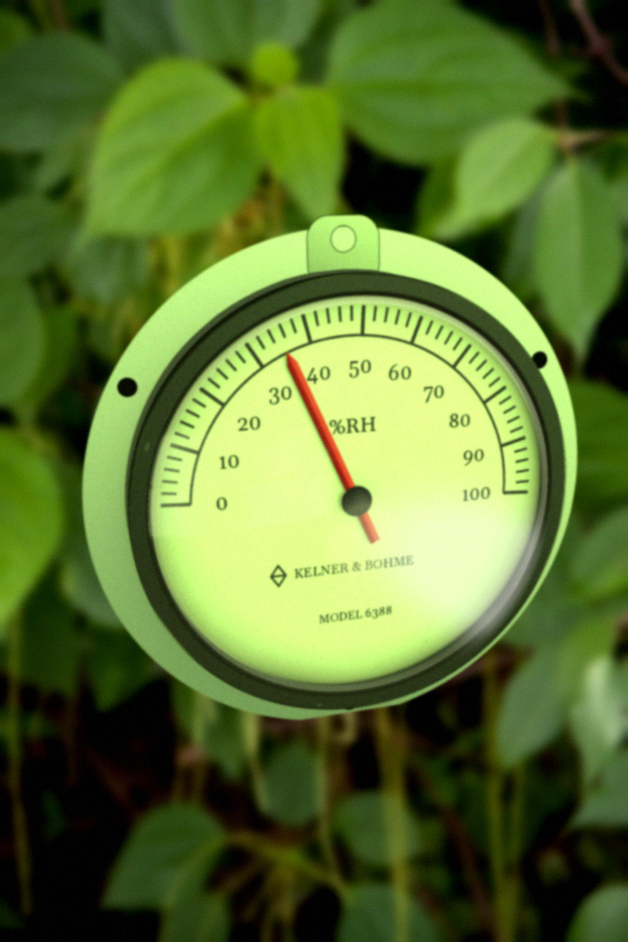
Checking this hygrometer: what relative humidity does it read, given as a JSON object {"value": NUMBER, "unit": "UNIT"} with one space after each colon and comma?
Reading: {"value": 35, "unit": "%"}
